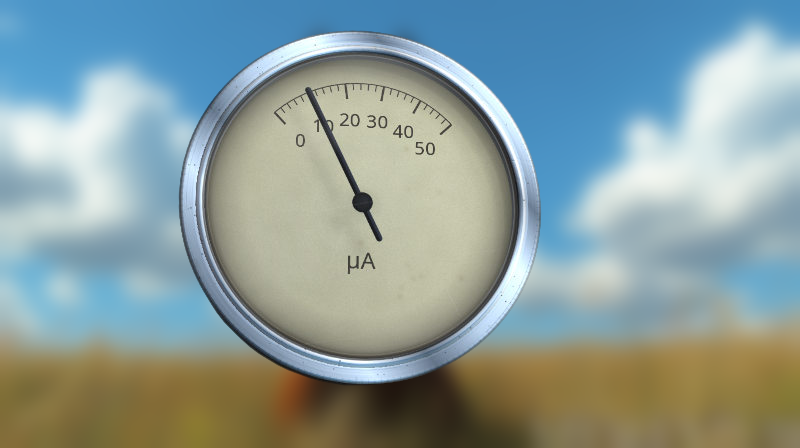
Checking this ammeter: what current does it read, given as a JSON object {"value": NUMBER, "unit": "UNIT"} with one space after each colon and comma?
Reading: {"value": 10, "unit": "µA"}
